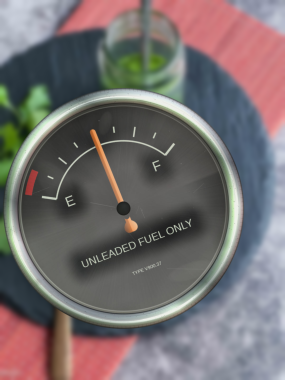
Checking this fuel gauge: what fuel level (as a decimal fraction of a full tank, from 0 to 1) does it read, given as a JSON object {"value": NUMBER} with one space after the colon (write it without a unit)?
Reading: {"value": 0.5}
